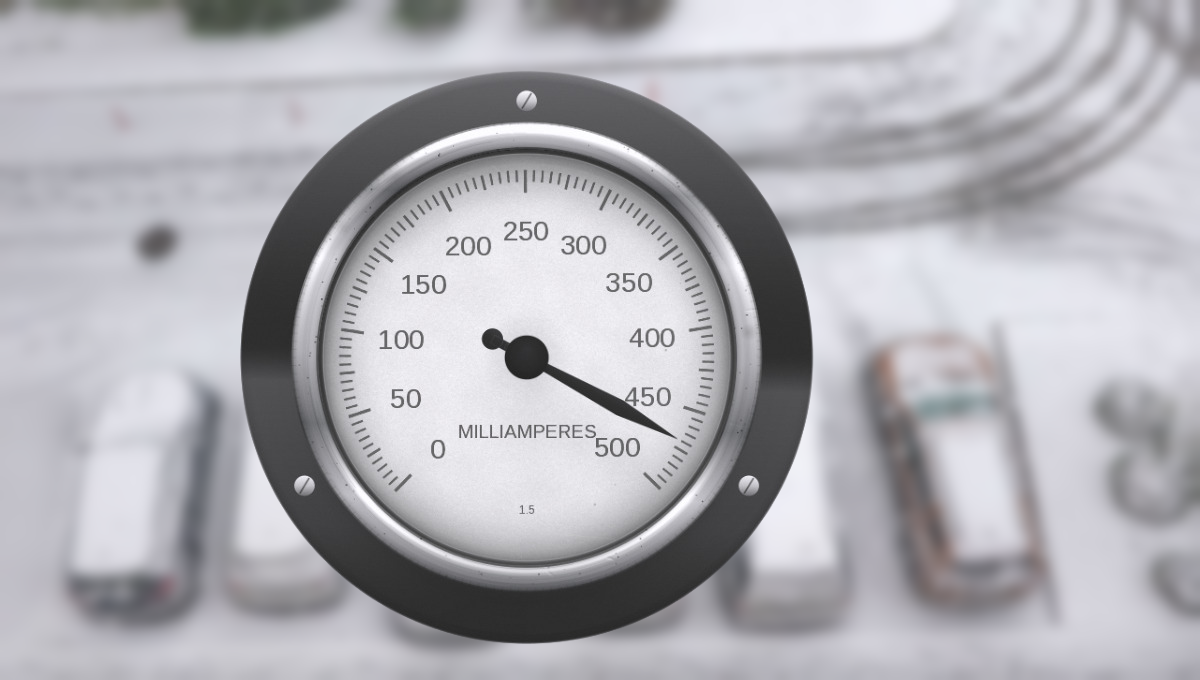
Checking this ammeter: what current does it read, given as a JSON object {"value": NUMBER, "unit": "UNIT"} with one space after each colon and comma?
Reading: {"value": 470, "unit": "mA"}
